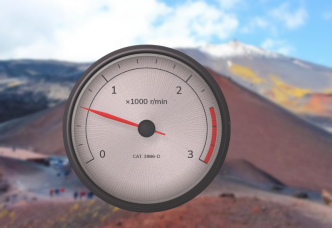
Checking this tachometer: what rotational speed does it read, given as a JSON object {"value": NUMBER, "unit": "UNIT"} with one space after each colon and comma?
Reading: {"value": 600, "unit": "rpm"}
